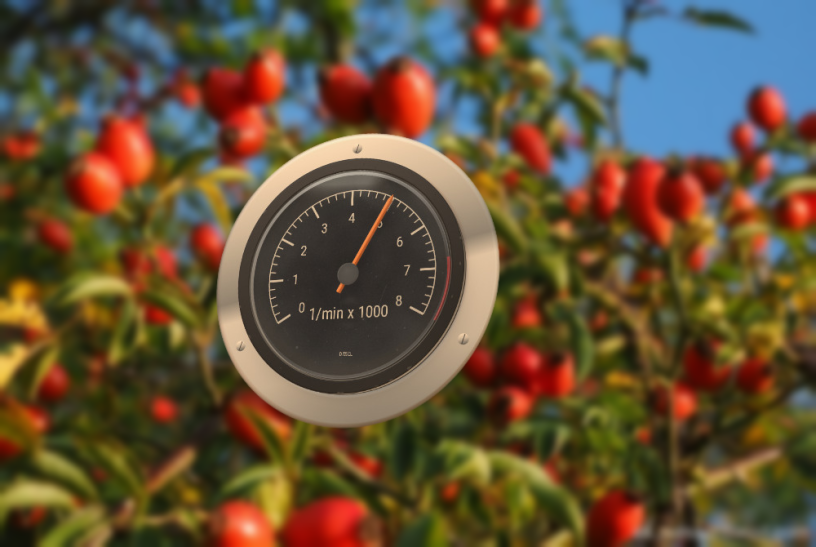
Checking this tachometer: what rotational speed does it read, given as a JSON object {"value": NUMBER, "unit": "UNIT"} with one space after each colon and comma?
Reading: {"value": 5000, "unit": "rpm"}
